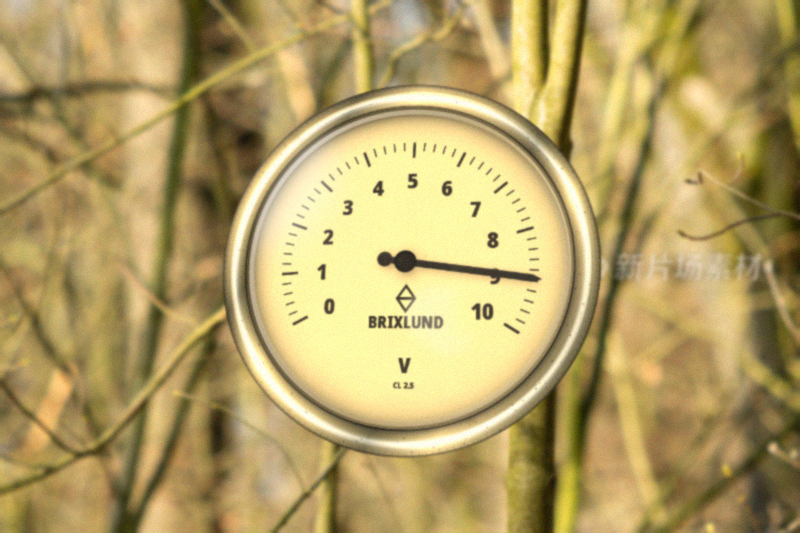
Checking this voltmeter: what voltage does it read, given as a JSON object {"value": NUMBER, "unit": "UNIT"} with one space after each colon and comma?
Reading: {"value": 9, "unit": "V"}
